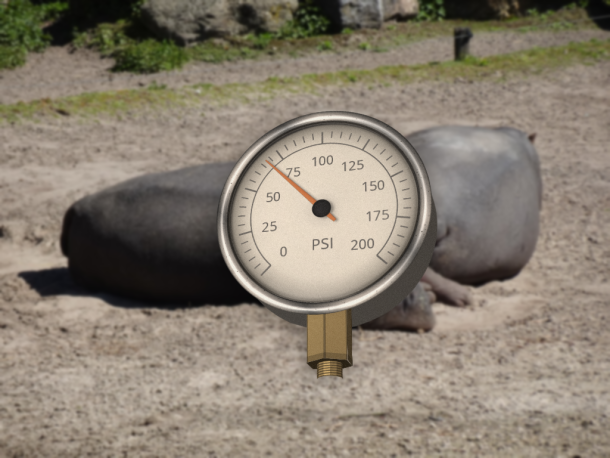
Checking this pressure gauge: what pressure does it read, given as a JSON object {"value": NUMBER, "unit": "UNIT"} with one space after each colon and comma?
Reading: {"value": 67.5, "unit": "psi"}
